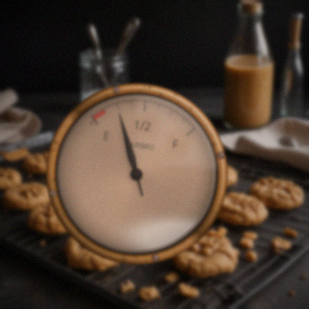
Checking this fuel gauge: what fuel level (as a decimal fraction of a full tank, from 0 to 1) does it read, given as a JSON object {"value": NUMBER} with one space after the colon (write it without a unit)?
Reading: {"value": 0.25}
